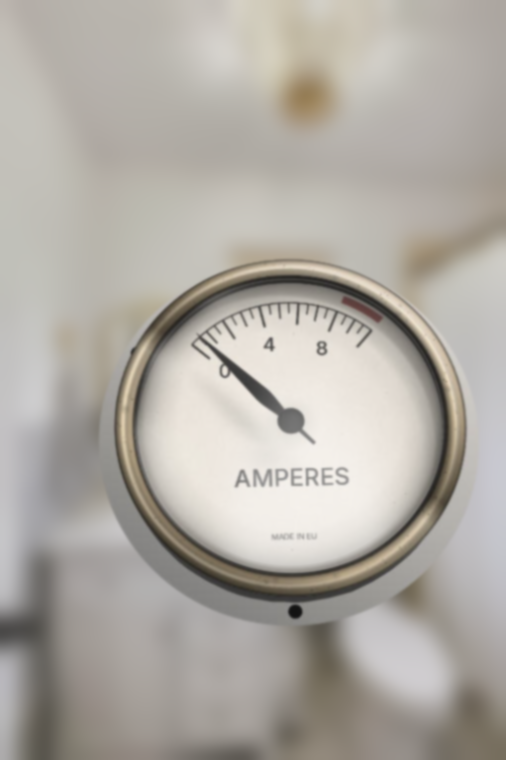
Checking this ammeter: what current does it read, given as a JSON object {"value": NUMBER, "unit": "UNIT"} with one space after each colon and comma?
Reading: {"value": 0.5, "unit": "A"}
